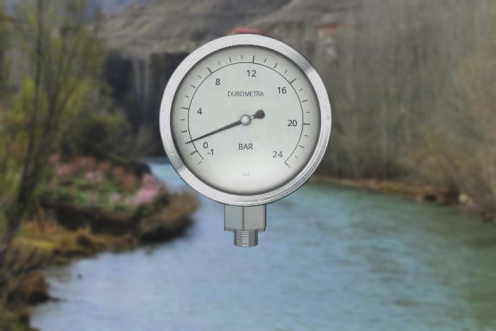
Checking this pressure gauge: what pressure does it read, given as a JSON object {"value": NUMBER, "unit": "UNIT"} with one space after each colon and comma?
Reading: {"value": 1, "unit": "bar"}
